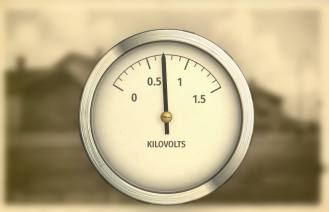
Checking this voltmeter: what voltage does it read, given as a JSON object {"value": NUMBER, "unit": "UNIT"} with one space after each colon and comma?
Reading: {"value": 0.7, "unit": "kV"}
